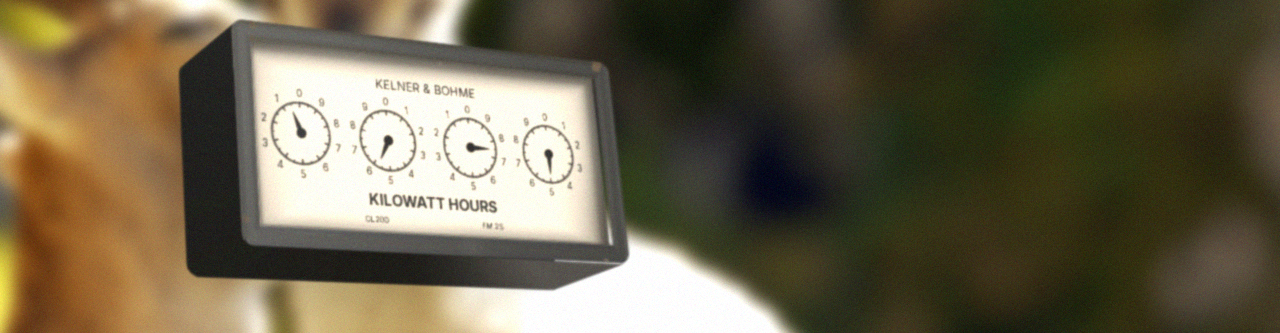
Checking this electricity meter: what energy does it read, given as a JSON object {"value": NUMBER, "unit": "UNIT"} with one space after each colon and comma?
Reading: {"value": 575, "unit": "kWh"}
